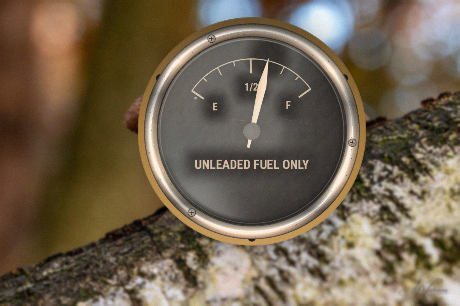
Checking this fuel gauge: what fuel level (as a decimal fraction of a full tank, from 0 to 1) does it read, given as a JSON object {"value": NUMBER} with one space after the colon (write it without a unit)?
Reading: {"value": 0.625}
